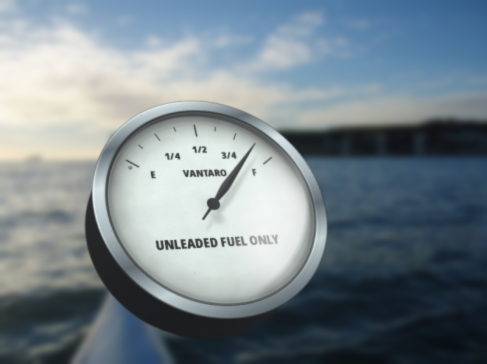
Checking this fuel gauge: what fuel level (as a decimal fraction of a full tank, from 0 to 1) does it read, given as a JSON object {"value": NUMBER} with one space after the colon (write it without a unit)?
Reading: {"value": 0.875}
